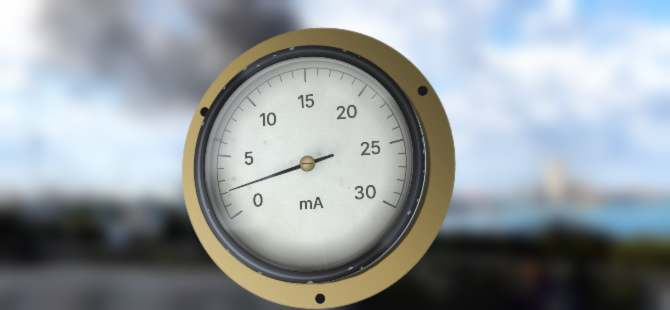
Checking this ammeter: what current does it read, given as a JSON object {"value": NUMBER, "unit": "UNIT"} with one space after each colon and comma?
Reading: {"value": 2, "unit": "mA"}
